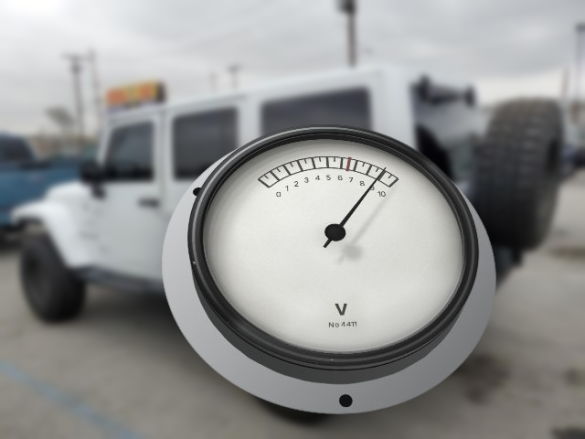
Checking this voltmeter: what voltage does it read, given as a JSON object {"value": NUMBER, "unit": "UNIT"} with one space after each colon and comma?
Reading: {"value": 9, "unit": "V"}
